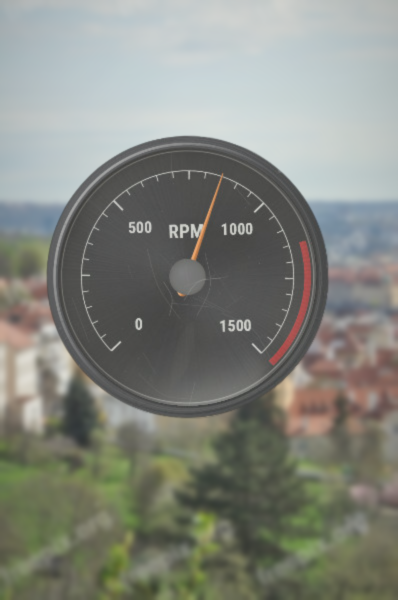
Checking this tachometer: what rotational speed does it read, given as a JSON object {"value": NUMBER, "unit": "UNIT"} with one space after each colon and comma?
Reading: {"value": 850, "unit": "rpm"}
